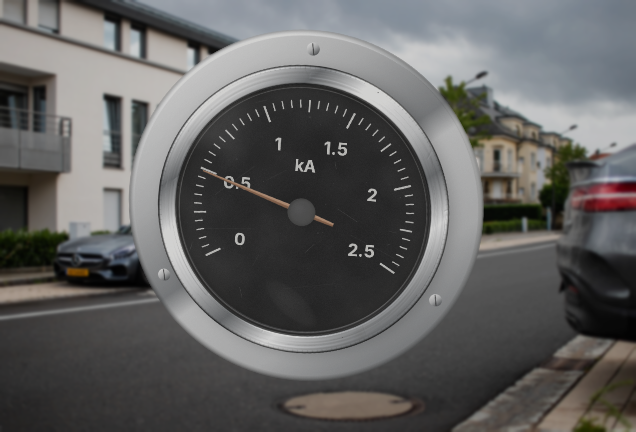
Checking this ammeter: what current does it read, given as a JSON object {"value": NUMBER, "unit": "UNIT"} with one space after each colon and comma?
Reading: {"value": 0.5, "unit": "kA"}
